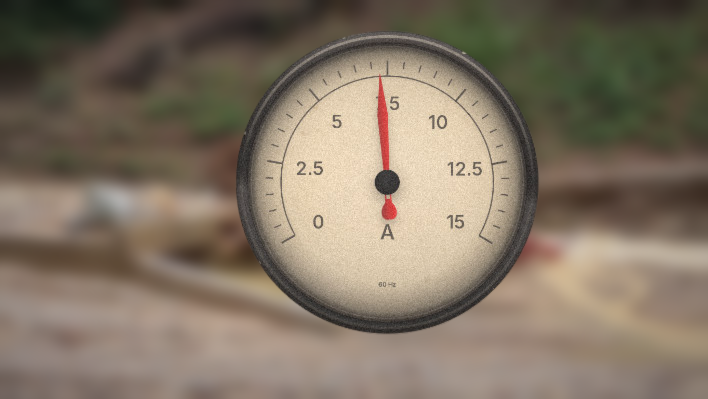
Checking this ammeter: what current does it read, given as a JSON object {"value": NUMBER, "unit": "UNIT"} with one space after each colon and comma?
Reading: {"value": 7.25, "unit": "A"}
